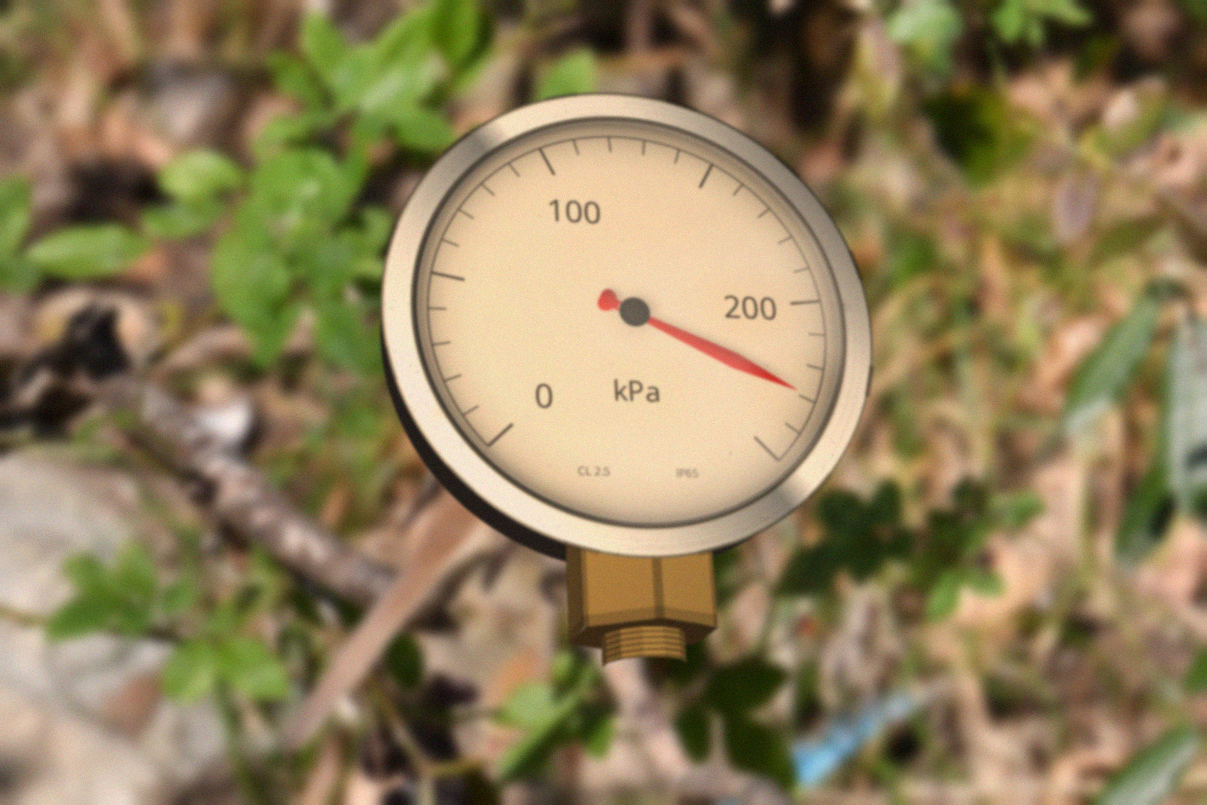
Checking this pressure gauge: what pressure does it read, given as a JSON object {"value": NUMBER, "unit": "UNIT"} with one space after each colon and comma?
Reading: {"value": 230, "unit": "kPa"}
